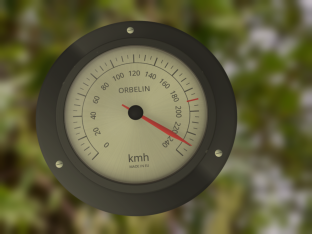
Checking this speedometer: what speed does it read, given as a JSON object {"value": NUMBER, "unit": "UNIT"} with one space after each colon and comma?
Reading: {"value": 230, "unit": "km/h"}
